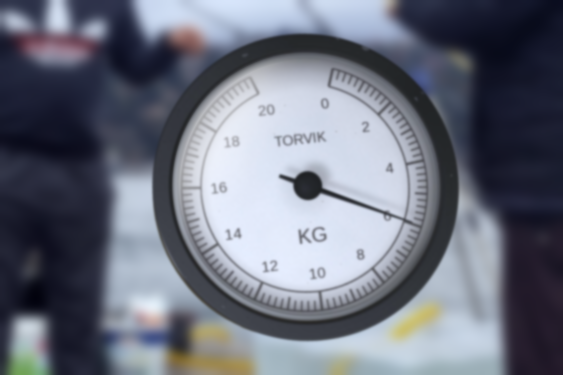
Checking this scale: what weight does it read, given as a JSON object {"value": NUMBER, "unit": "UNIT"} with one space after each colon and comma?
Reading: {"value": 6, "unit": "kg"}
